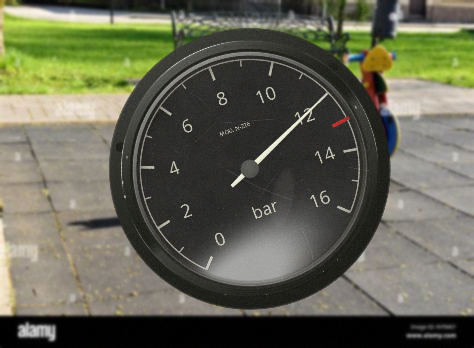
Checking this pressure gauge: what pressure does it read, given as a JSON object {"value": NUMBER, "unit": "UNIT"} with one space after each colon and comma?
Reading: {"value": 12, "unit": "bar"}
